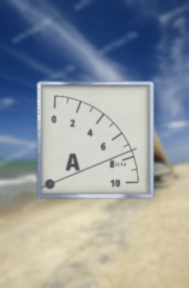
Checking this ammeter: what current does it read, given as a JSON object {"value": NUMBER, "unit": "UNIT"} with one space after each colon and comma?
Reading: {"value": 7.5, "unit": "A"}
